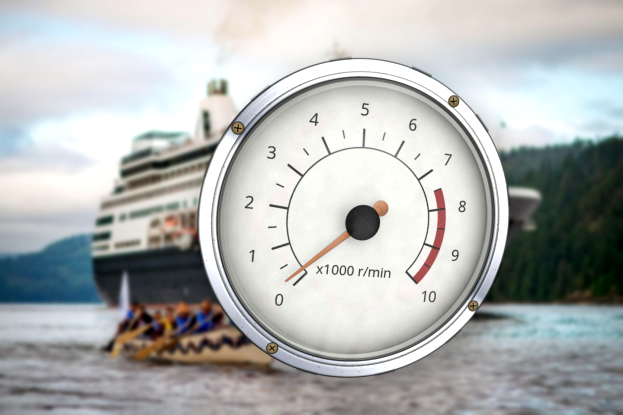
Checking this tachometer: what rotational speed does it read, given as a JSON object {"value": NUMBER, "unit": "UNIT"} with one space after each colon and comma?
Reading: {"value": 250, "unit": "rpm"}
